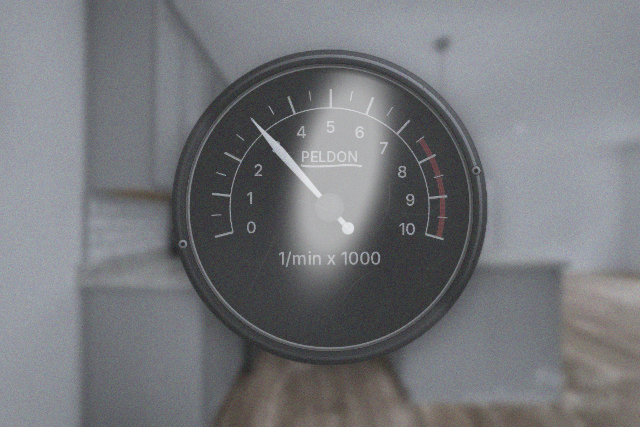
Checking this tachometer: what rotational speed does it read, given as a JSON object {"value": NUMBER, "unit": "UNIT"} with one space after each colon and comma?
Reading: {"value": 3000, "unit": "rpm"}
